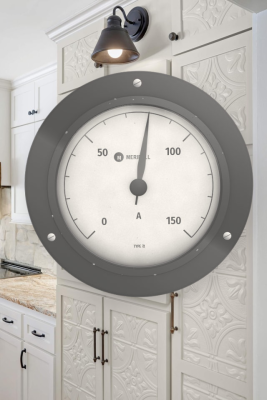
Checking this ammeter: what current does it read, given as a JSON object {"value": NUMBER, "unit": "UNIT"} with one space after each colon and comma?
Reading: {"value": 80, "unit": "A"}
